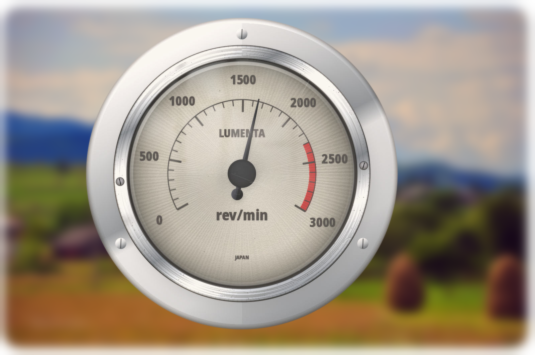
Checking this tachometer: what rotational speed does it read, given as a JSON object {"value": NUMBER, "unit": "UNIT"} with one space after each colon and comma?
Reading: {"value": 1650, "unit": "rpm"}
